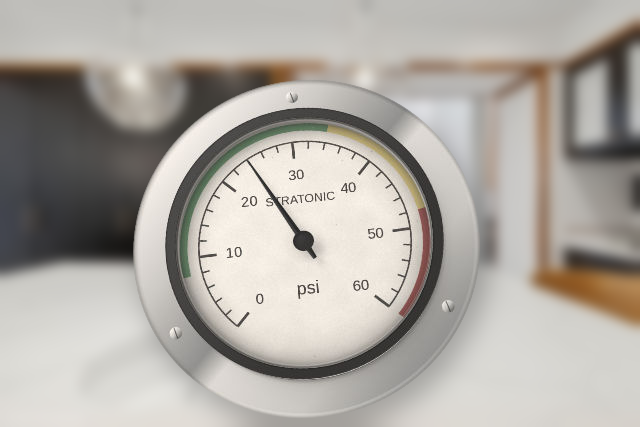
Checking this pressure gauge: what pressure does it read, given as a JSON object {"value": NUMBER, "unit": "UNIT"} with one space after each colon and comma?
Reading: {"value": 24, "unit": "psi"}
